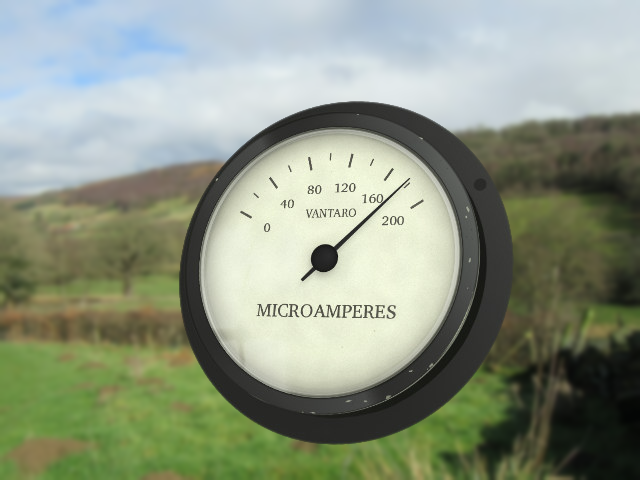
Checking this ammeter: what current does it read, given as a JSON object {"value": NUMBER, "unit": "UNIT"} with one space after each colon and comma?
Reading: {"value": 180, "unit": "µA"}
